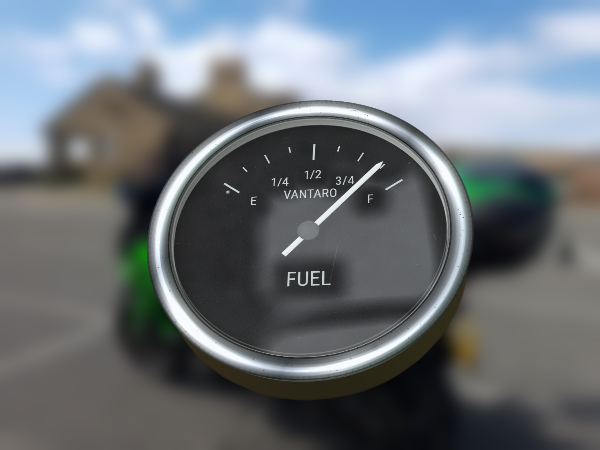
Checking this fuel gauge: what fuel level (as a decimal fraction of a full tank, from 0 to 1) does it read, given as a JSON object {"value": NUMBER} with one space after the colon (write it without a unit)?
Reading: {"value": 0.875}
